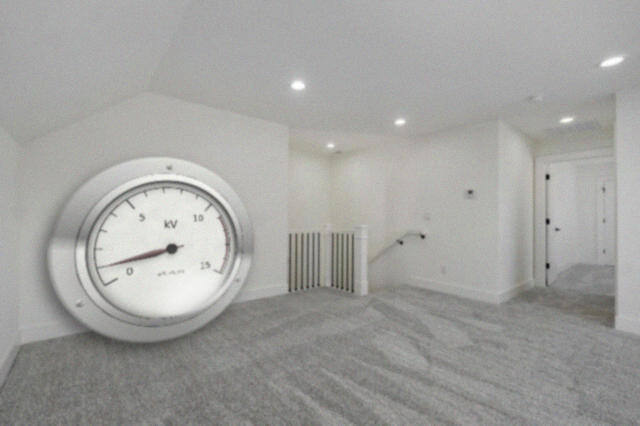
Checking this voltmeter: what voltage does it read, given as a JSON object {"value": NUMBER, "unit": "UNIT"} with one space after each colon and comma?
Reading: {"value": 1, "unit": "kV"}
